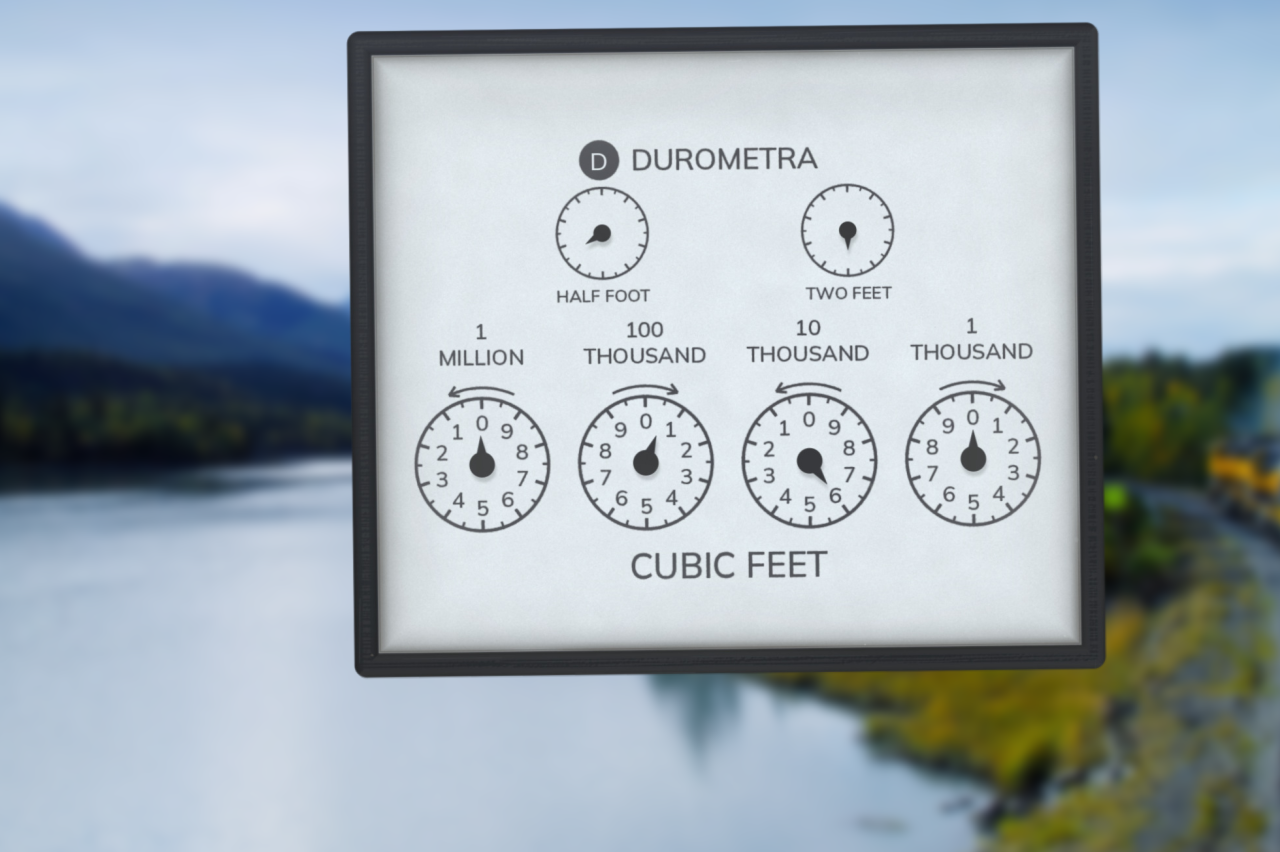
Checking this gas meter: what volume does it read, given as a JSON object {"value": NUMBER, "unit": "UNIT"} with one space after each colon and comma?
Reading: {"value": 6000, "unit": "ft³"}
